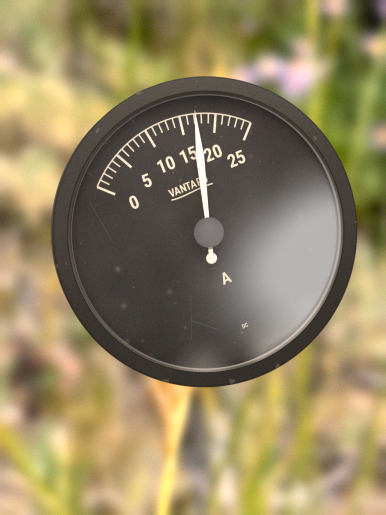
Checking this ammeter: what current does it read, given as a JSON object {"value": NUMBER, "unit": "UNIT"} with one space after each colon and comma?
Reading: {"value": 17, "unit": "A"}
